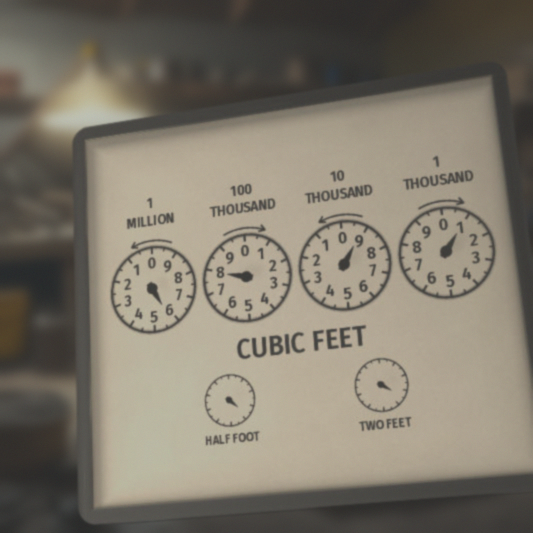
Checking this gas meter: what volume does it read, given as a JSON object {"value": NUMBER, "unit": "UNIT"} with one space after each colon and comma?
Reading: {"value": 579100, "unit": "ft³"}
